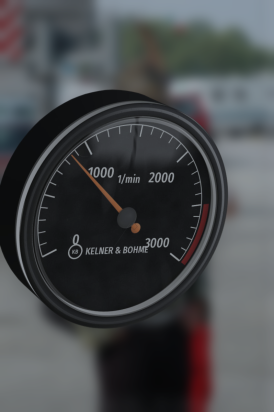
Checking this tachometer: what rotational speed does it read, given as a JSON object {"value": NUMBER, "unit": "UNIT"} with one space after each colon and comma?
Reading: {"value": 850, "unit": "rpm"}
